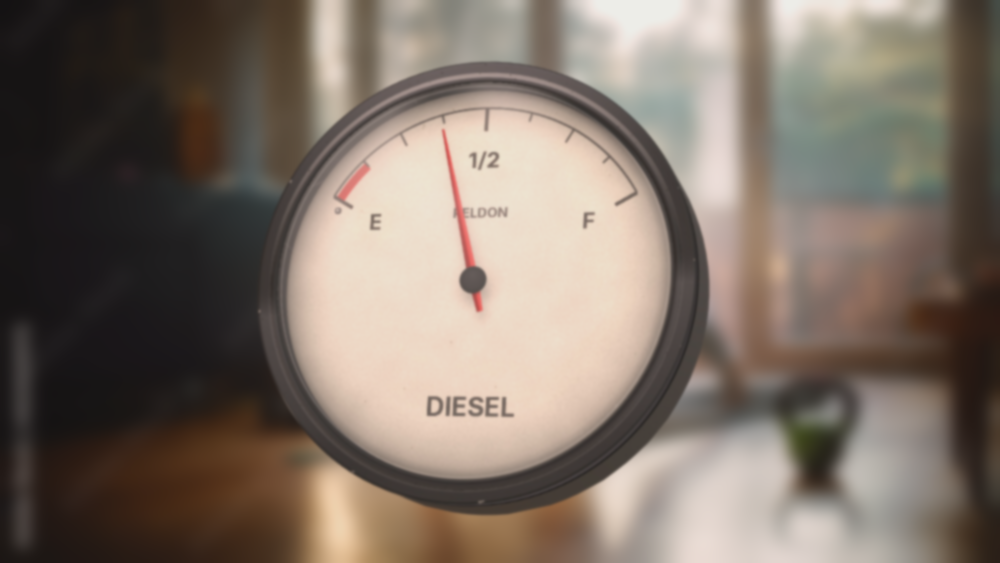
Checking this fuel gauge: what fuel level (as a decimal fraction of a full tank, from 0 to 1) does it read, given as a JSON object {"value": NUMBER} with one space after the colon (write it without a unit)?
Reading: {"value": 0.375}
